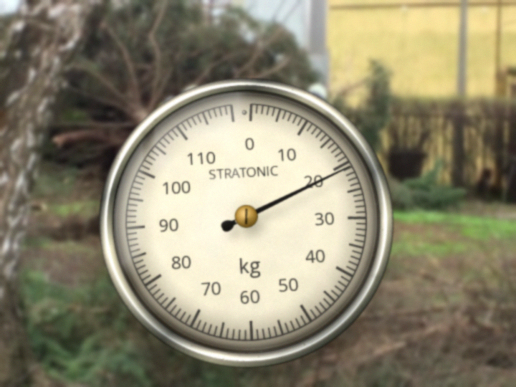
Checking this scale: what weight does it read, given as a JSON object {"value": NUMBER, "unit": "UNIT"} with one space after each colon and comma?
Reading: {"value": 21, "unit": "kg"}
